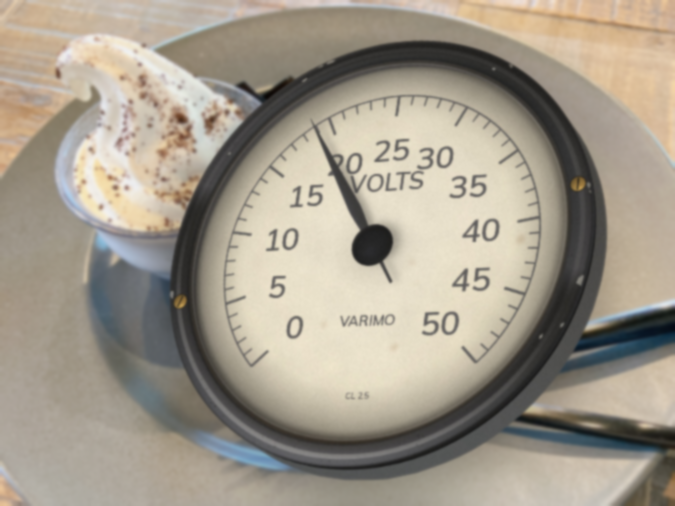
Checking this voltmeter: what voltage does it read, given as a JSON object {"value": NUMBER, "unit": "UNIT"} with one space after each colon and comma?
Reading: {"value": 19, "unit": "V"}
